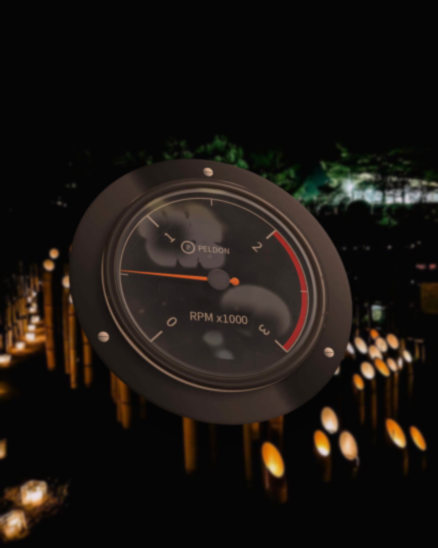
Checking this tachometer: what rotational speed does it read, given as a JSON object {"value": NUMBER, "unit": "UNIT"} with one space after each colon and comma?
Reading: {"value": 500, "unit": "rpm"}
